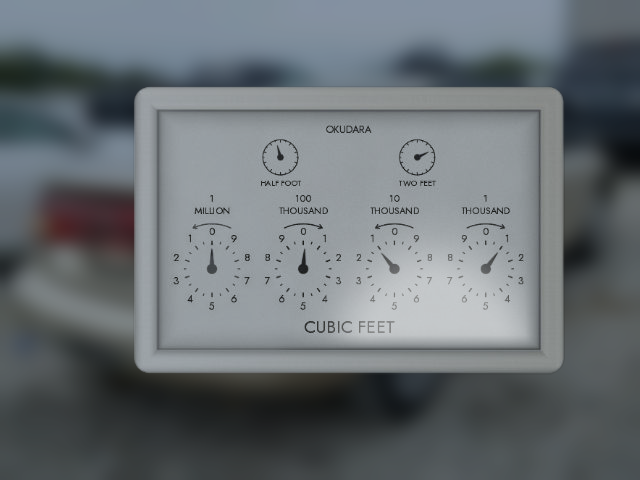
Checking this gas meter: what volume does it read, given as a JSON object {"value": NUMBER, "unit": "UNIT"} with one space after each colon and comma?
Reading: {"value": 1100, "unit": "ft³"}
